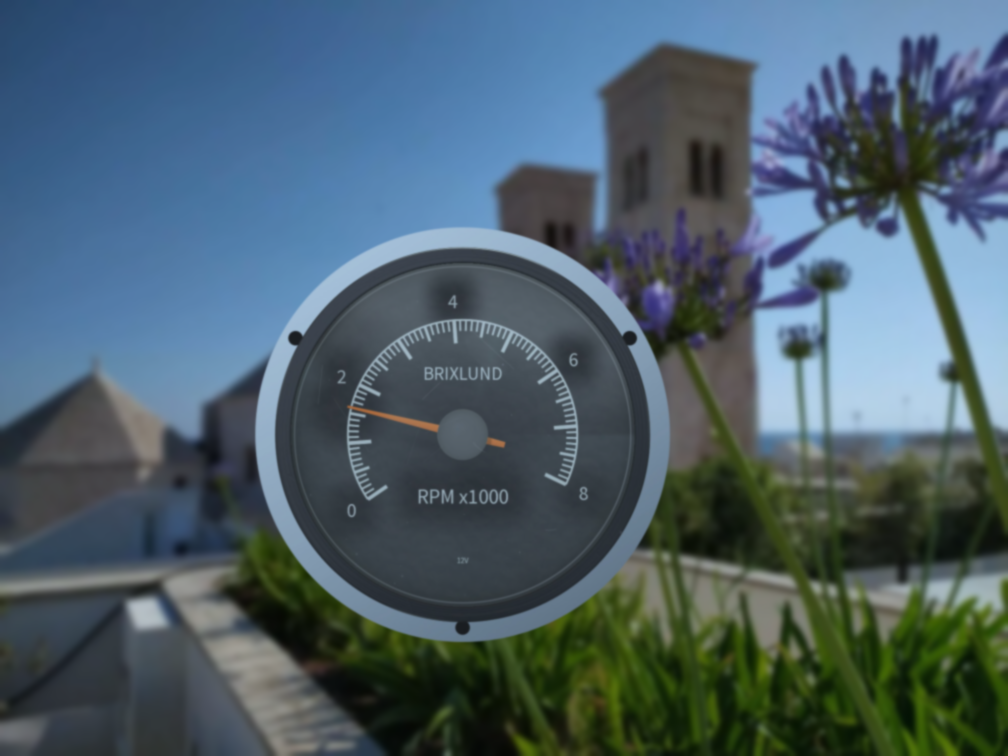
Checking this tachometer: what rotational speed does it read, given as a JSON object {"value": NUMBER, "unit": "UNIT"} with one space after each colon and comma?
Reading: {"value": 1600, "unit": "rpm"}
